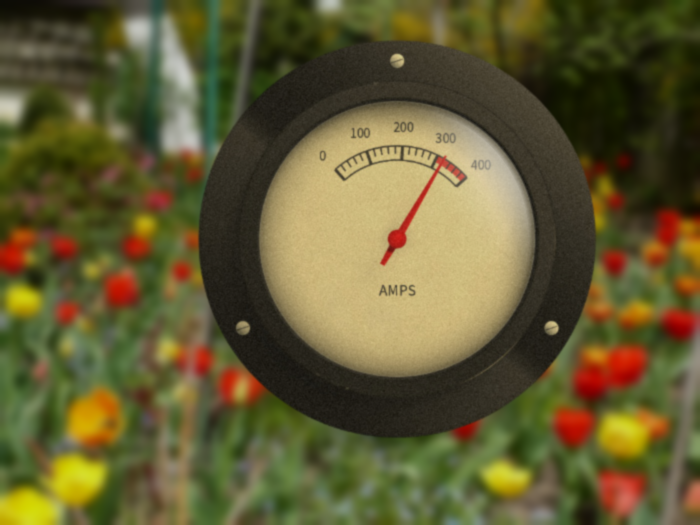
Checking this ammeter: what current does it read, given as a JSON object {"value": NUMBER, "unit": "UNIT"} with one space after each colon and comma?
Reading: {"value": 320, "unit": "A"}
